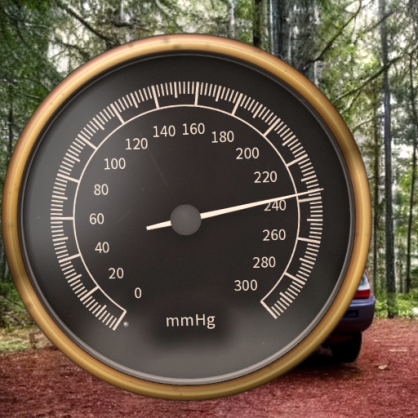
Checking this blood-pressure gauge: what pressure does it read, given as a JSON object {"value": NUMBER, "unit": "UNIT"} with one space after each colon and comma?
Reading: {"value": 236, "unit": "mmHg"}
